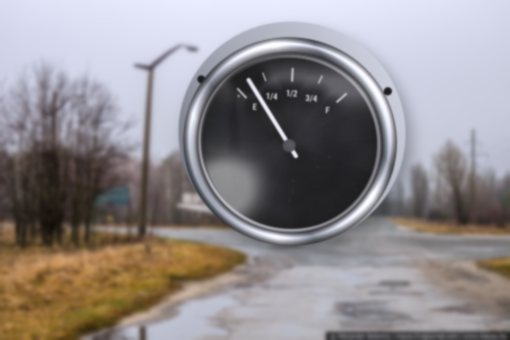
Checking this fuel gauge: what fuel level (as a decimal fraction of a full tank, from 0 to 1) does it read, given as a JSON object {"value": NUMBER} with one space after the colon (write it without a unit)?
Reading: {"value": 0.125}
